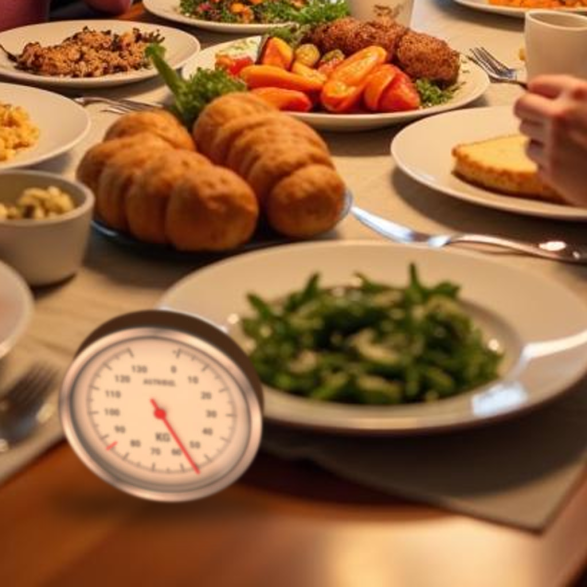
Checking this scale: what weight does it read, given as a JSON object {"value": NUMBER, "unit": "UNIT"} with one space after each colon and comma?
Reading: {"value": 55, "unit": "kg"}
